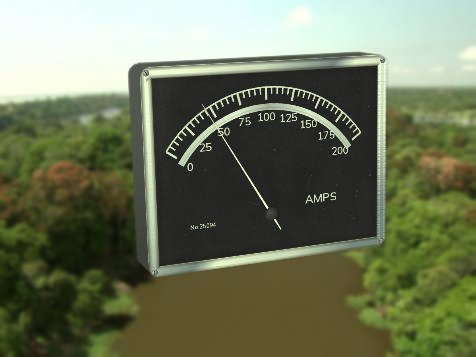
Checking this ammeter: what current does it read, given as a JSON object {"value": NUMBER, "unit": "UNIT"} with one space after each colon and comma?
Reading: {"value": 45, "unit": "A"}
